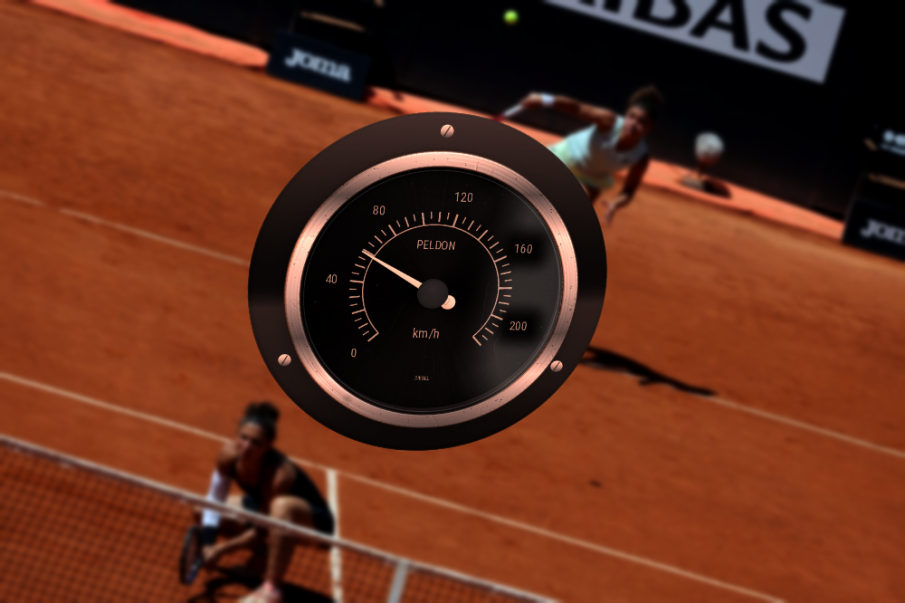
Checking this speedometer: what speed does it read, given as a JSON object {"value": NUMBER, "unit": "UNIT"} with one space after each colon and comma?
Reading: {"value": 60, "unit": "km/h"}
